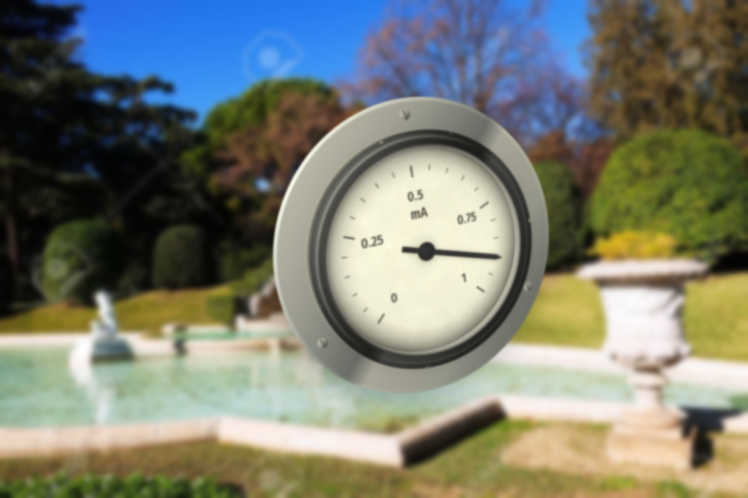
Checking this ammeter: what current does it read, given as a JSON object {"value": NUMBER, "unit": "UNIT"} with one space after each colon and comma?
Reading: {"value": 0.9, "unit": "mA"}
